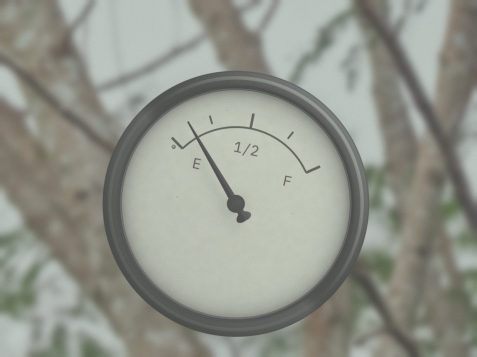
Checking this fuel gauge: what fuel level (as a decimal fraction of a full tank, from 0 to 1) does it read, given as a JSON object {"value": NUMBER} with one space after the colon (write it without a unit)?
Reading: {"value": 0.125}
